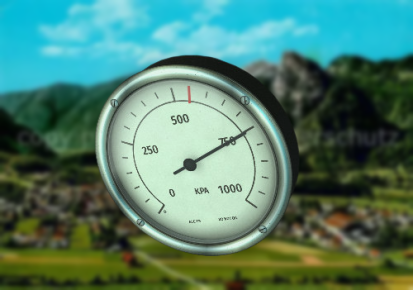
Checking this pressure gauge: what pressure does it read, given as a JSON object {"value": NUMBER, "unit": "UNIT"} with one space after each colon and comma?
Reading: {"value": 750, "unit": "kPa"}
